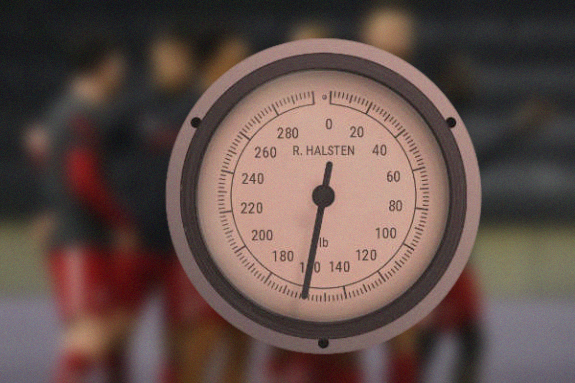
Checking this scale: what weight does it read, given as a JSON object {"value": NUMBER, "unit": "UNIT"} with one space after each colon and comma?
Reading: {"value": 160, "unit": "lb"}
